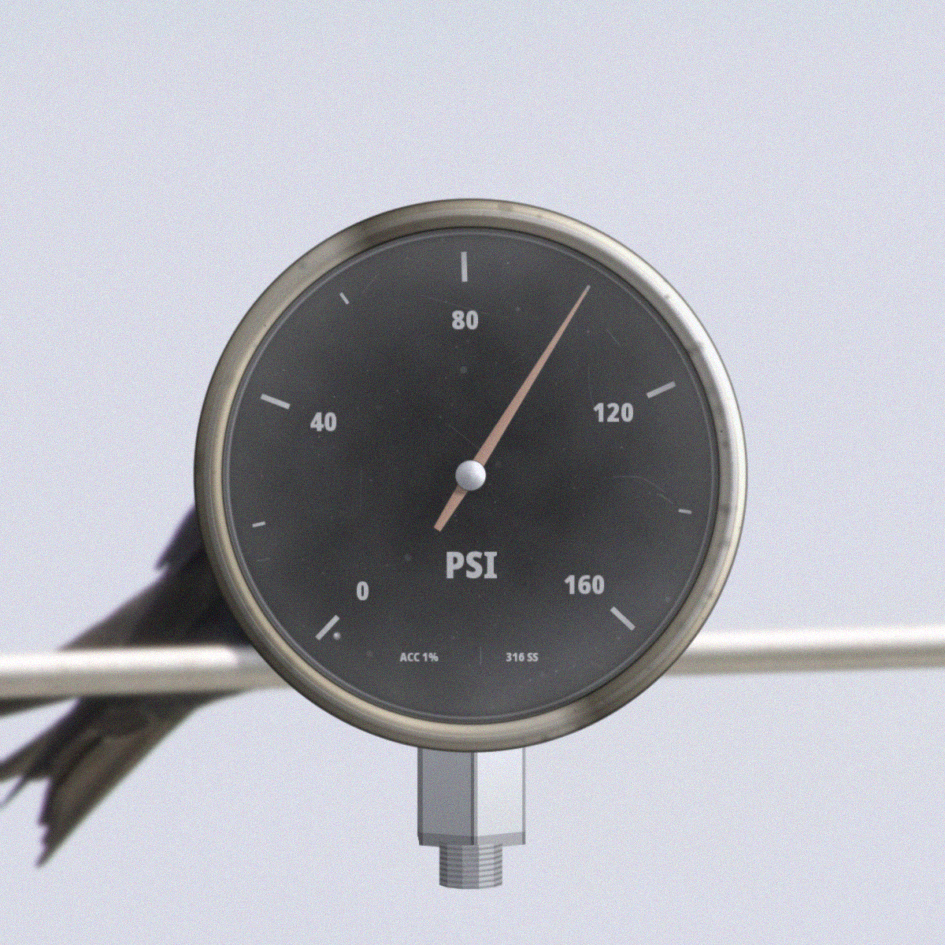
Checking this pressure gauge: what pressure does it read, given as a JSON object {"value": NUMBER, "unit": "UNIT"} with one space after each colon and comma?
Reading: {"value": 100, "unit": "psi"}
